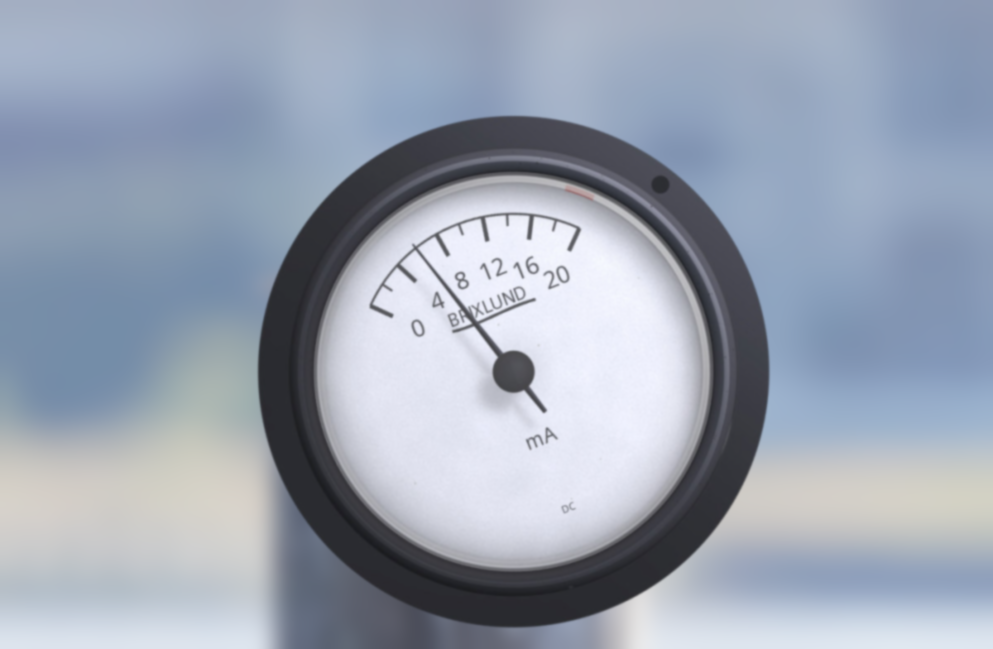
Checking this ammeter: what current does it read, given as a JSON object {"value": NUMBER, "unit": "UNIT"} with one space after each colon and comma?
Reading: {"value": 6, "unit": "mA"}
